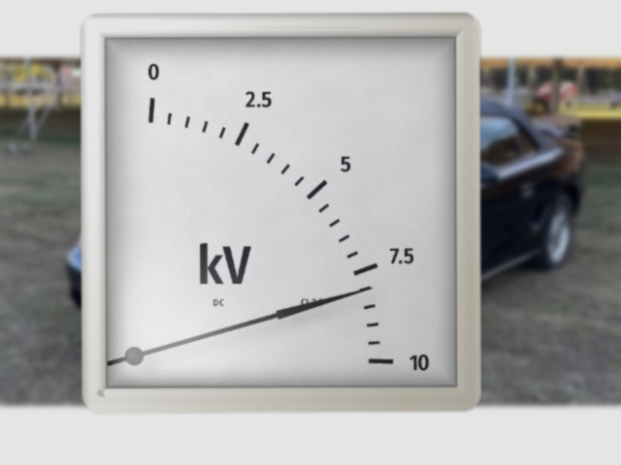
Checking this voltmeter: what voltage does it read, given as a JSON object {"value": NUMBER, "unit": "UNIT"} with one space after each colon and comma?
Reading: {"value": 8, "unit": "kV"}
